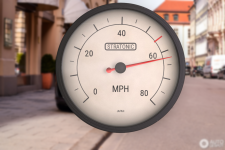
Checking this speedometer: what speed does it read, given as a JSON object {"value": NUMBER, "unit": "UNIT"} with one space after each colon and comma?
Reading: {"value": 62.5, "unit": "mph"}
